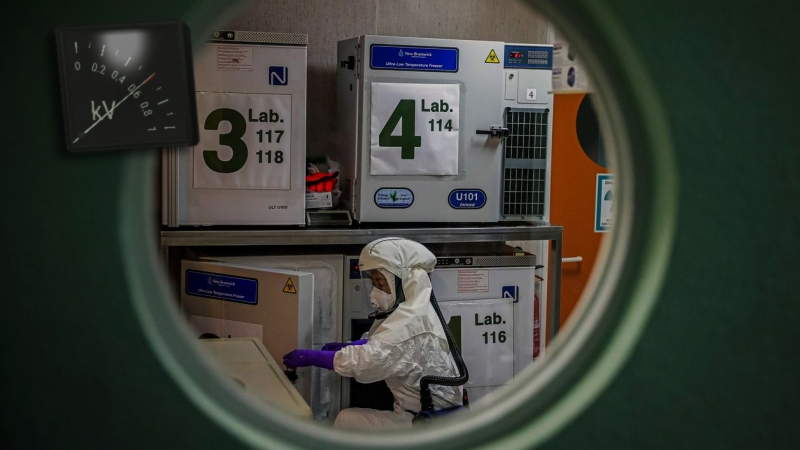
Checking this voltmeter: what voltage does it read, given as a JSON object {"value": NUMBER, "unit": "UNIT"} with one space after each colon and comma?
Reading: {"value": 0.6, "unit": "kV"}
